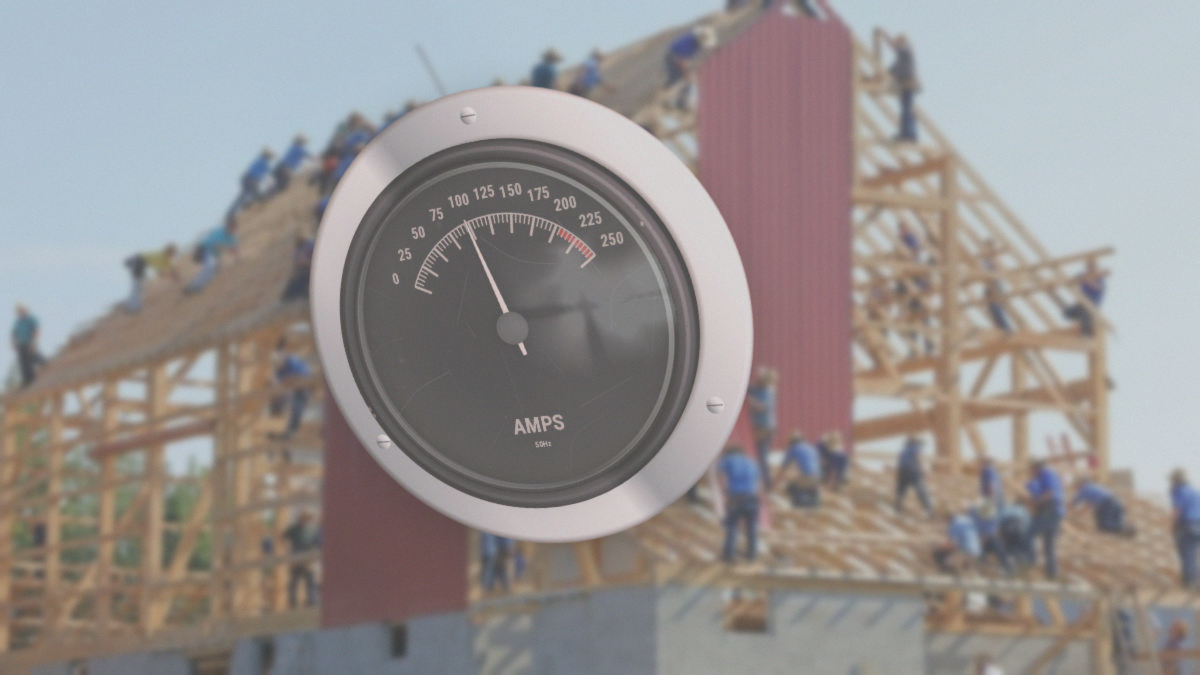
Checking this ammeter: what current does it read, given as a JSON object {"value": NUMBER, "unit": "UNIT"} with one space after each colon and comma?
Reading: {"value": 100, "unit": "A"}
